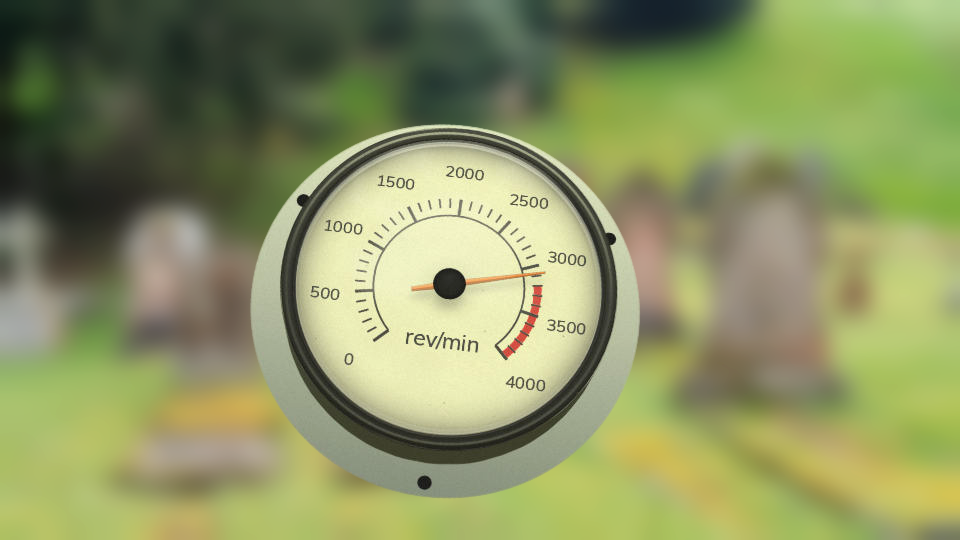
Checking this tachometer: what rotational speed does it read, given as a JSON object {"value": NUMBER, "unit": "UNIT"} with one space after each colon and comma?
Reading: {"value": 3100, "unit": "rpm"}
